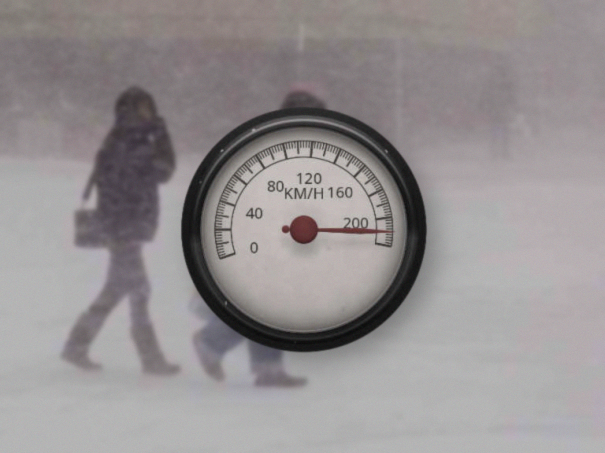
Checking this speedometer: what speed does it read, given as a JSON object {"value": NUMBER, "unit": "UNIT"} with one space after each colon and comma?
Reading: {"value": 210, "unit": "km/h"}
